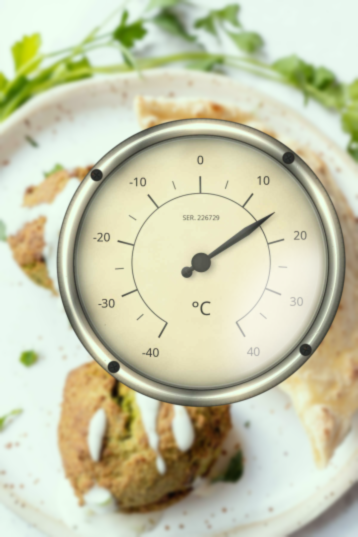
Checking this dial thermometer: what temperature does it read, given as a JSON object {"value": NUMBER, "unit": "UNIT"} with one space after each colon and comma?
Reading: {"value": 15, "unit": "°C"}
